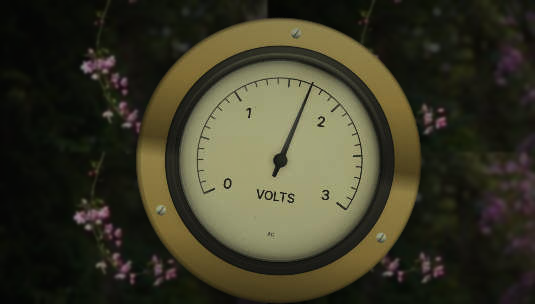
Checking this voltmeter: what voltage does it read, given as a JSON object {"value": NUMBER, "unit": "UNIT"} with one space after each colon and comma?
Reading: {"value": 1.7, "unit": "V"}
